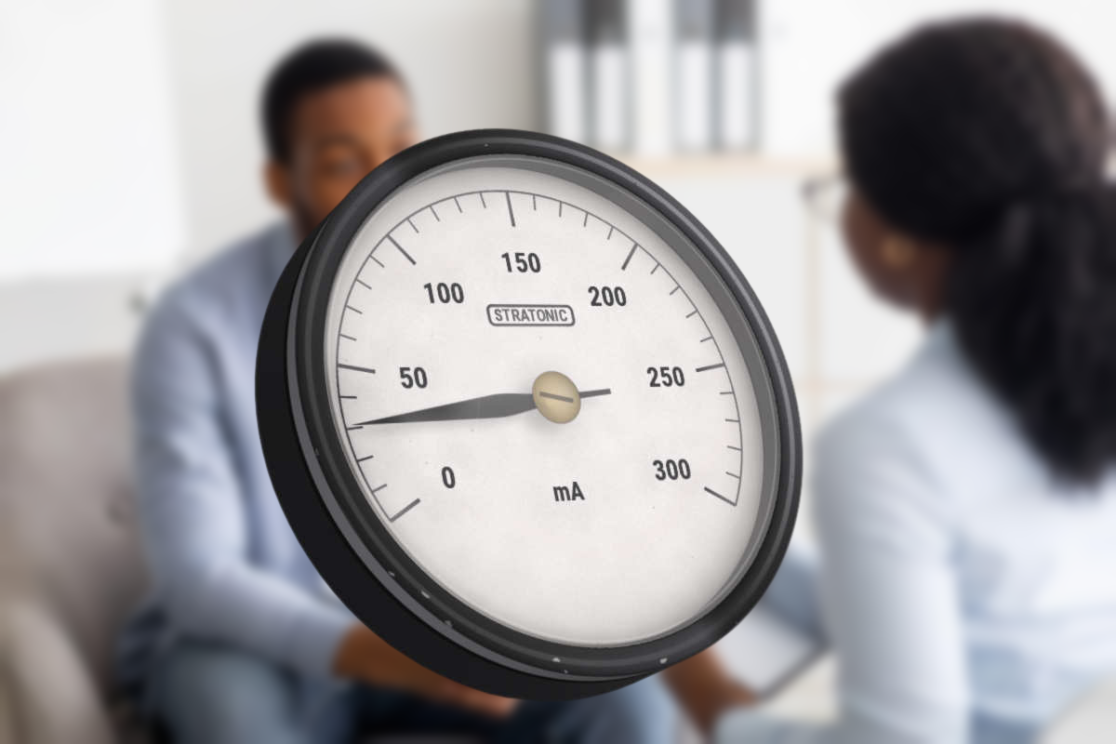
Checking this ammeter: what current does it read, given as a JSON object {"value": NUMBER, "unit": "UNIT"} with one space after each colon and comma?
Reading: {"value": 30, "unit": "mA"}
